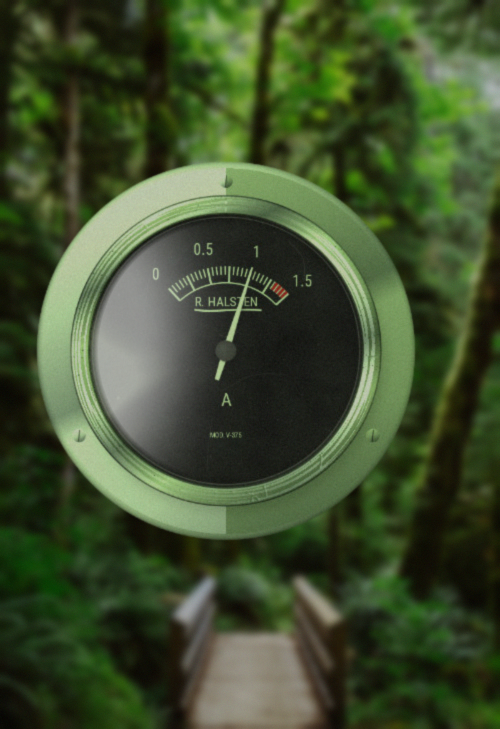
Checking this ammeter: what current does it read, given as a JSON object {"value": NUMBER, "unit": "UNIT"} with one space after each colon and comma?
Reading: {"value": 1, "unit": "A"}
